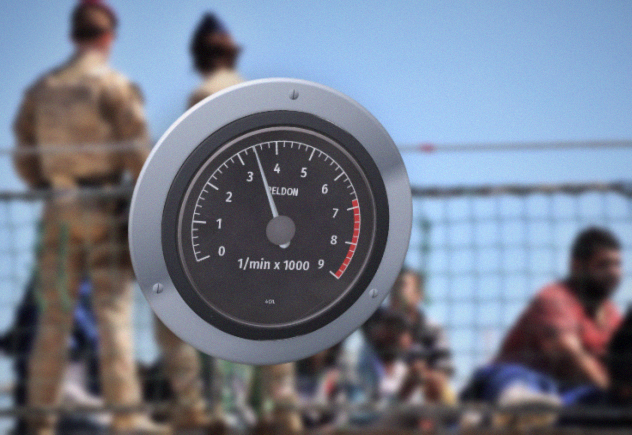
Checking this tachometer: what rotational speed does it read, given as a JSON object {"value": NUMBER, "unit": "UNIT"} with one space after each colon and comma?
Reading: {"value": 3400, "unit": "rpm"}
